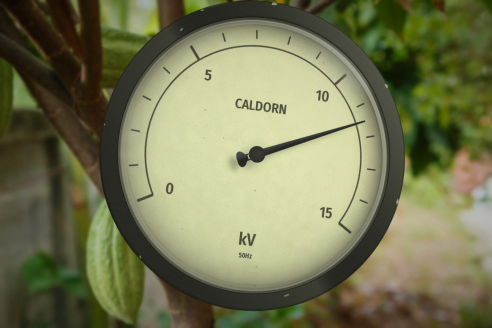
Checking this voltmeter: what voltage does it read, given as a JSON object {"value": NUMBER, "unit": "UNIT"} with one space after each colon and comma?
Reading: {"value": 11.5, "unit": "kV"}
